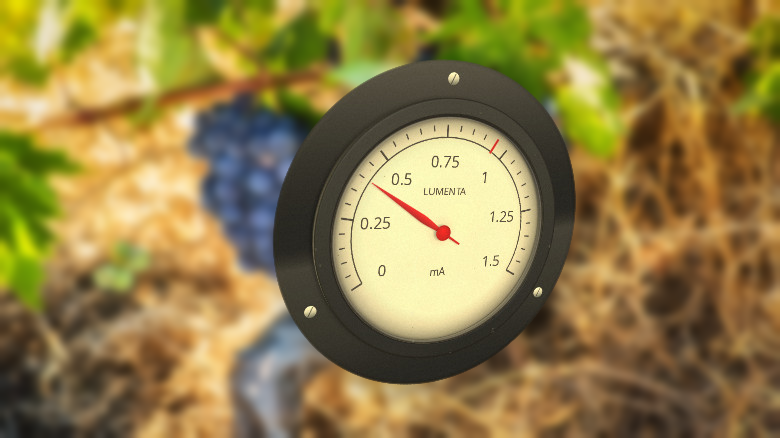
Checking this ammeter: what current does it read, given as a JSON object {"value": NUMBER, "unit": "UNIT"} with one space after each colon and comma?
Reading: {"value": 0.4, "unit": "mA"}
